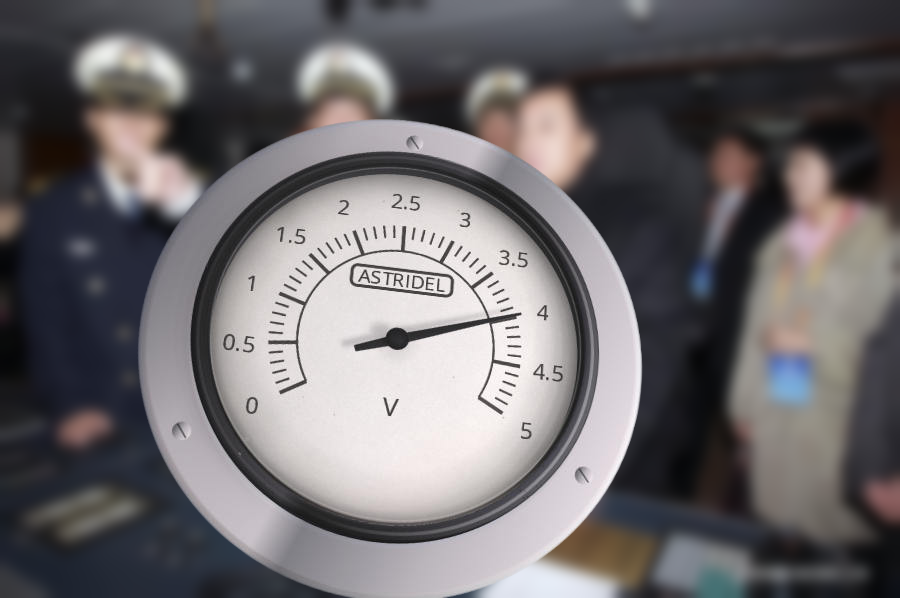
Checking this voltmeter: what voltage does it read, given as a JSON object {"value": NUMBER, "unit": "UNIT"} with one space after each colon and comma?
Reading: {"value": 4, "unit": "V"}
